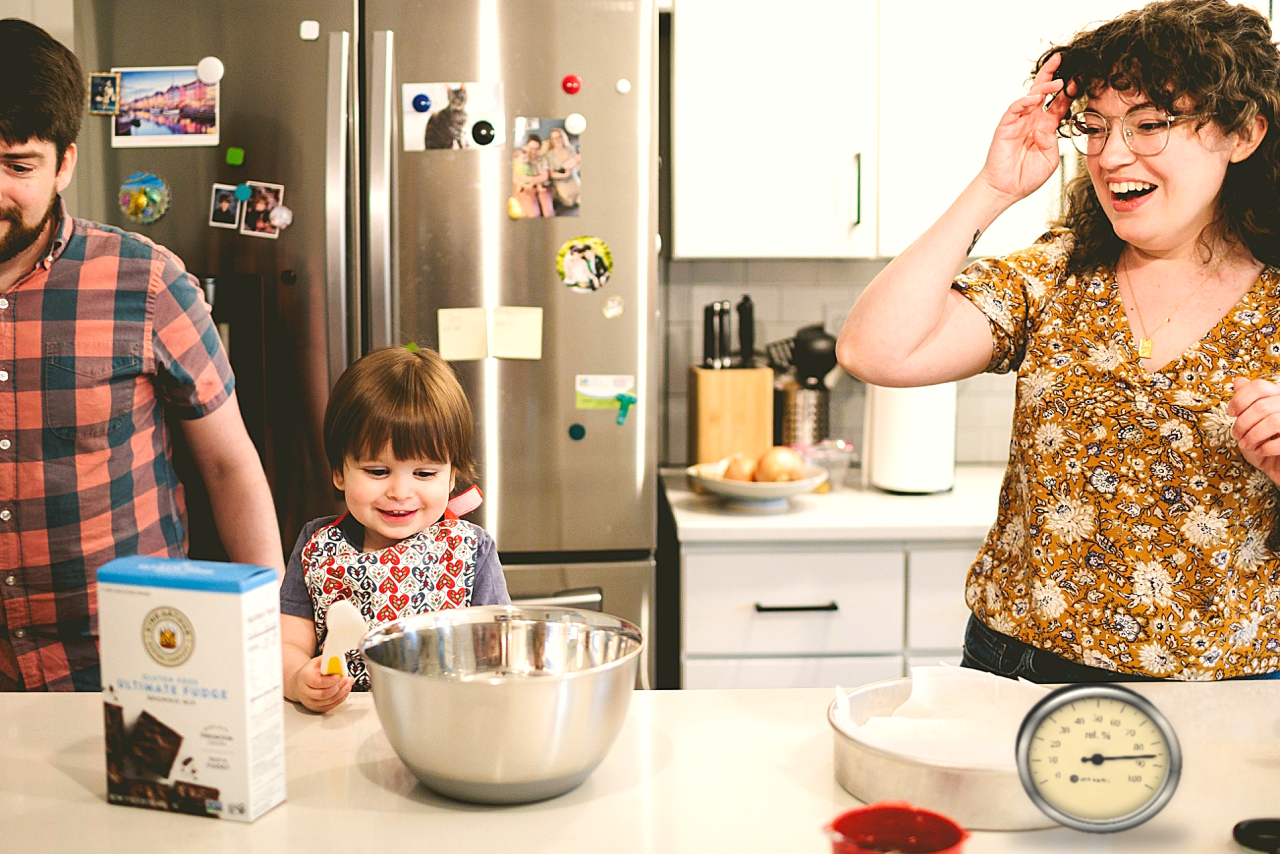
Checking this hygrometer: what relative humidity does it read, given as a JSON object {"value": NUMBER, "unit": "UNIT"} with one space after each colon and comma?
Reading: {"value": 85, "unit": "%"}
